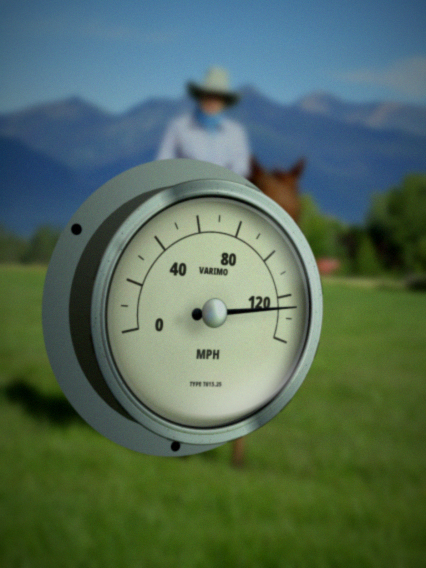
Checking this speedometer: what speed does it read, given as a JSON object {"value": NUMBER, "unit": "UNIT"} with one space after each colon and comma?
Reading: {"value": 125, "unit": "mph"}
